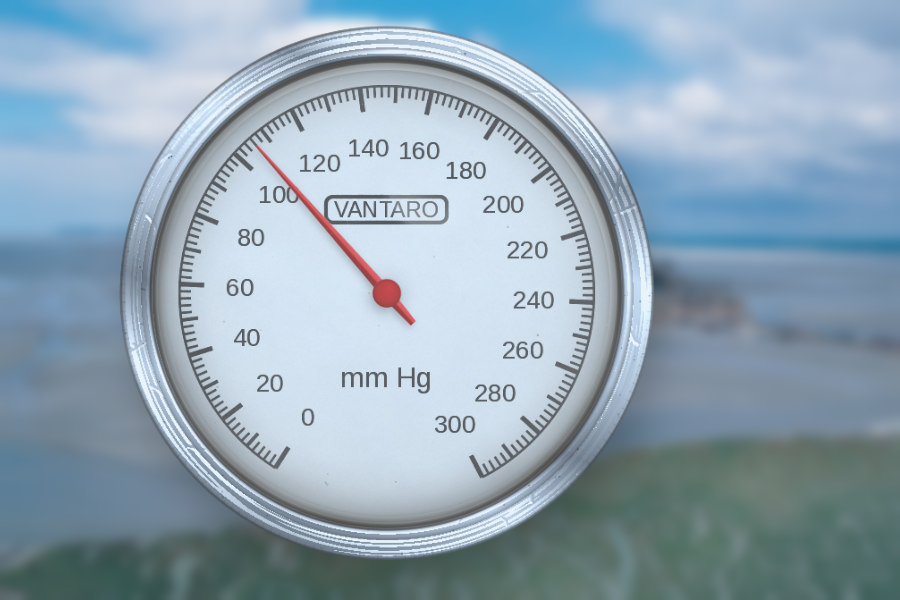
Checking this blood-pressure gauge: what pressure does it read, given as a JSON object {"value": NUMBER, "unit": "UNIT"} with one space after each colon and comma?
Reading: {"value": 106, "unit": "mmHg"}
